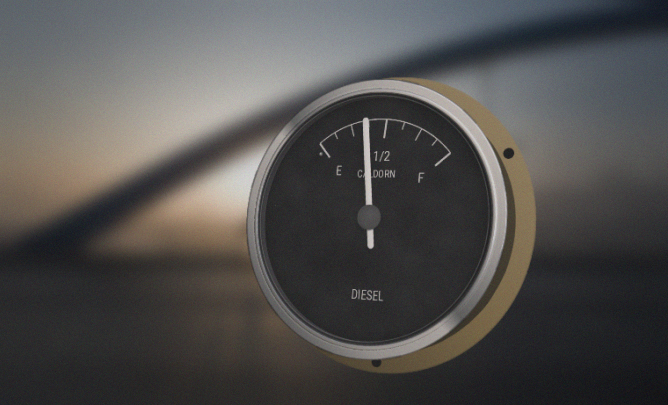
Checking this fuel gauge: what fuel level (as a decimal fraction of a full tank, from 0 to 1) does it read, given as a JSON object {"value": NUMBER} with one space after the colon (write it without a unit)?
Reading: {"value": 0.375}
